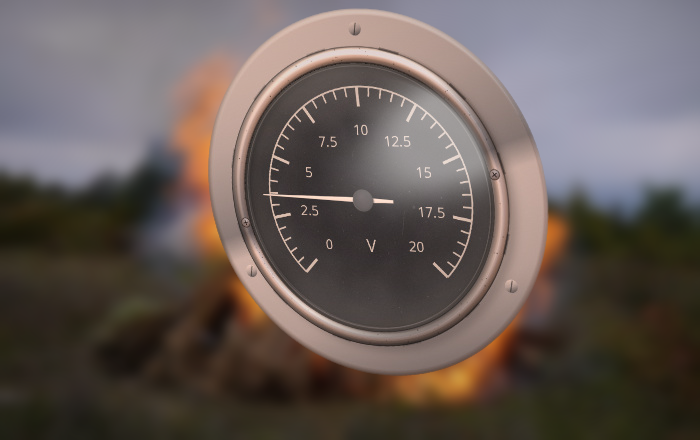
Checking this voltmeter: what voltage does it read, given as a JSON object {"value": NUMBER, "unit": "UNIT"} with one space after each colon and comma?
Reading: {"value": 3.5, "unit": "V"}
